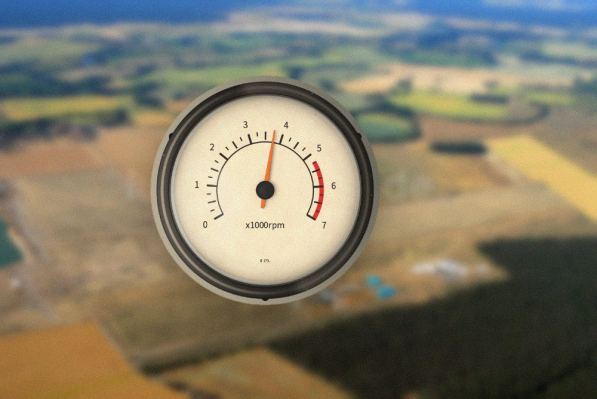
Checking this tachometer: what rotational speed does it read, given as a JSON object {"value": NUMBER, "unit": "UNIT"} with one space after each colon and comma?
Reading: {"value": 3750, "unit": "rpm"}
